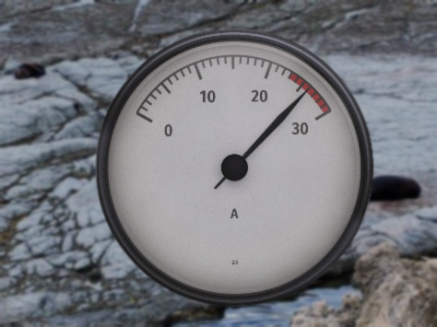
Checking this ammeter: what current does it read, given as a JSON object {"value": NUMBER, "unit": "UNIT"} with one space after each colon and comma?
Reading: {"value": 26, "unit": "A"}
